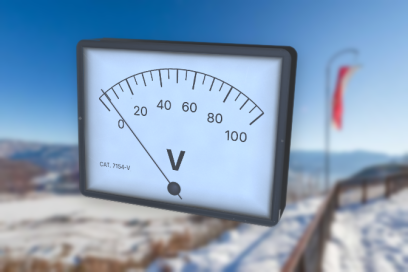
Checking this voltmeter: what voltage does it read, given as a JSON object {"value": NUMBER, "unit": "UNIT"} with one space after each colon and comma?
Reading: {"value": 5, "unit": "V"}
